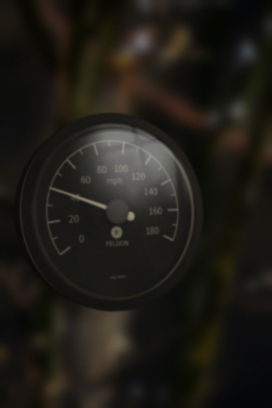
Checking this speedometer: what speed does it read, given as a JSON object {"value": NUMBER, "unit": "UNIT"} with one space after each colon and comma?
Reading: {"value": 40, "unit": "mph"}
